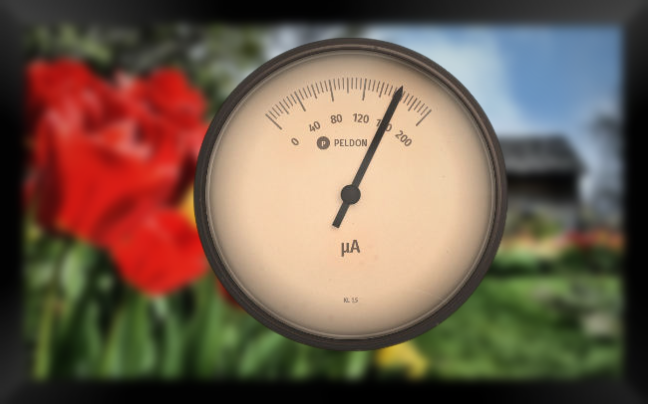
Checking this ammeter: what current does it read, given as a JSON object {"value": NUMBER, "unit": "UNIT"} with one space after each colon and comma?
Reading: {"value": 160, "unit": "µA"}
